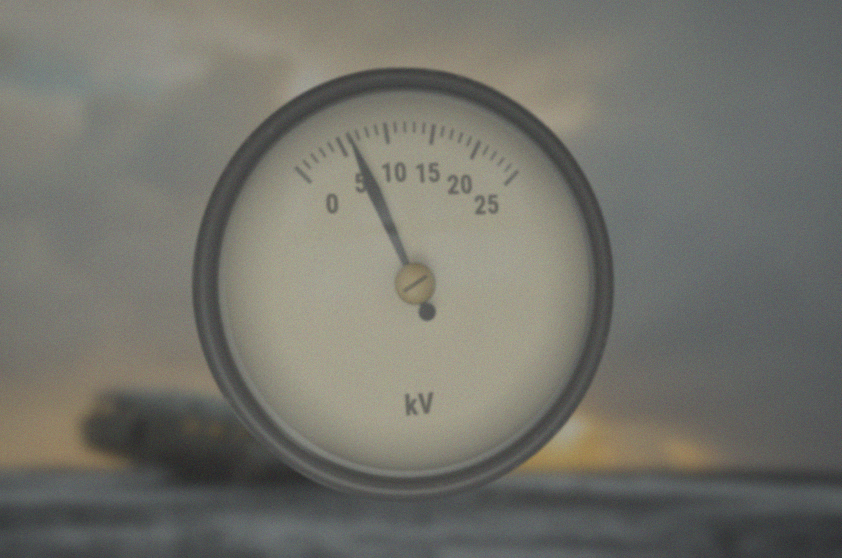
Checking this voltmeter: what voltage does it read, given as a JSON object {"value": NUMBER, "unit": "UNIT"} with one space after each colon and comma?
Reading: {"value": 6, "unit": "kV"}
